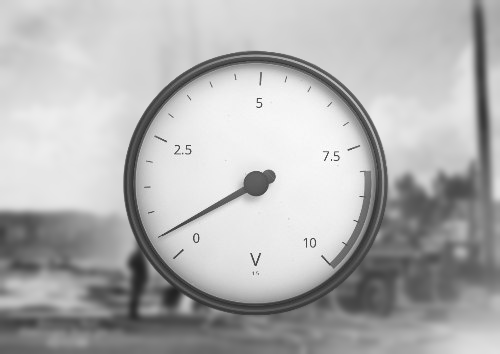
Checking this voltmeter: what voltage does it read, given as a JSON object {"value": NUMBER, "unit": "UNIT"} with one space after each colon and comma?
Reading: {"value": 0.5, "unit": "V"}
